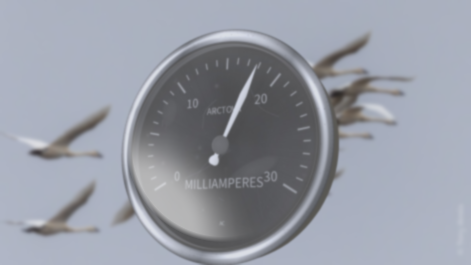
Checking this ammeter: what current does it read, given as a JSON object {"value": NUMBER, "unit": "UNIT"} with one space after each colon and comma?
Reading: {"value": 18, "unit": "mA"}
